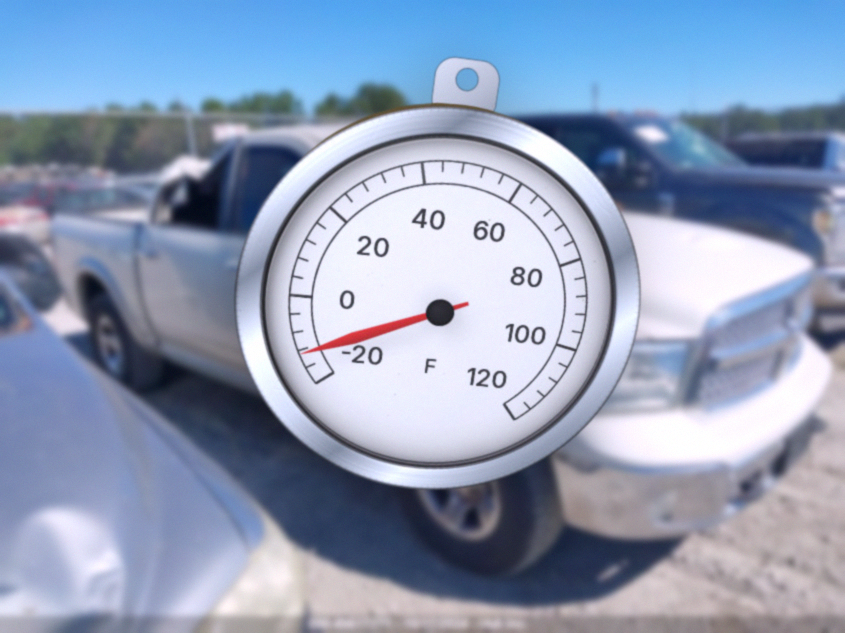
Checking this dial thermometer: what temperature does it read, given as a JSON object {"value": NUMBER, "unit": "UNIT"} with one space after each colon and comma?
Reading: {"value": -12, "unit": "°F"}
